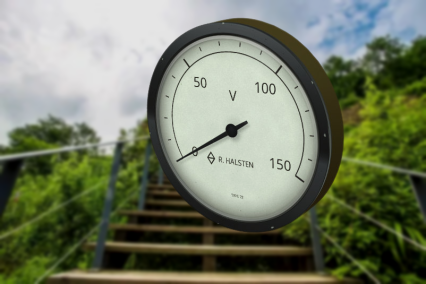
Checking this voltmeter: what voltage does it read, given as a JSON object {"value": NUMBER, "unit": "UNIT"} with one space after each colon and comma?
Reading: {"value": 0, "unit": "V"}
